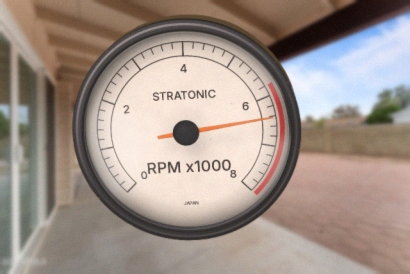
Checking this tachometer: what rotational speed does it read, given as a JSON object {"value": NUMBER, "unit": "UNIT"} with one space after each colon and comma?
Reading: {"value": 6400, "unit": "rpm"}
